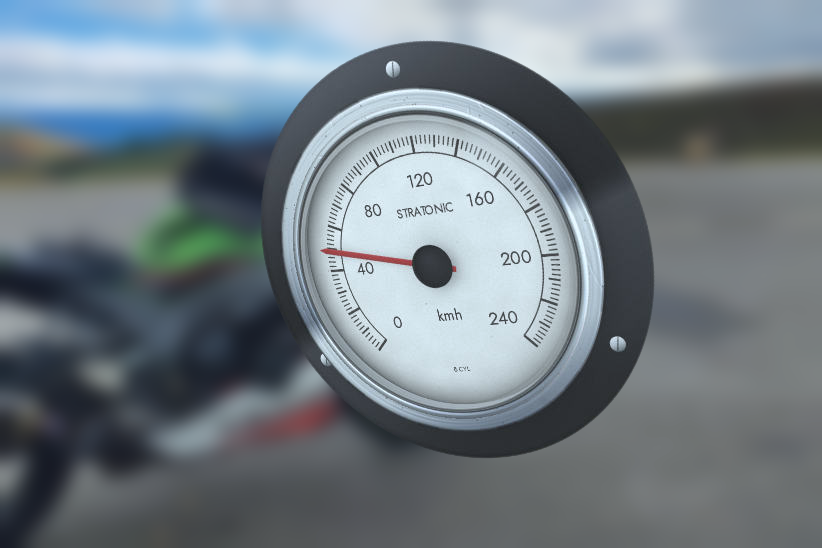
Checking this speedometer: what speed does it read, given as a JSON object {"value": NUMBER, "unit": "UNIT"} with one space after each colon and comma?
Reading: {"value": 50, "unit": "km/h"}
